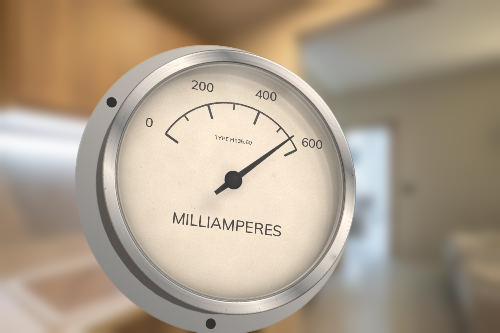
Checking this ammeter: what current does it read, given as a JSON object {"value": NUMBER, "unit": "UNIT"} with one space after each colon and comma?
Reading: {"value": 550, "unit": "mA"}
